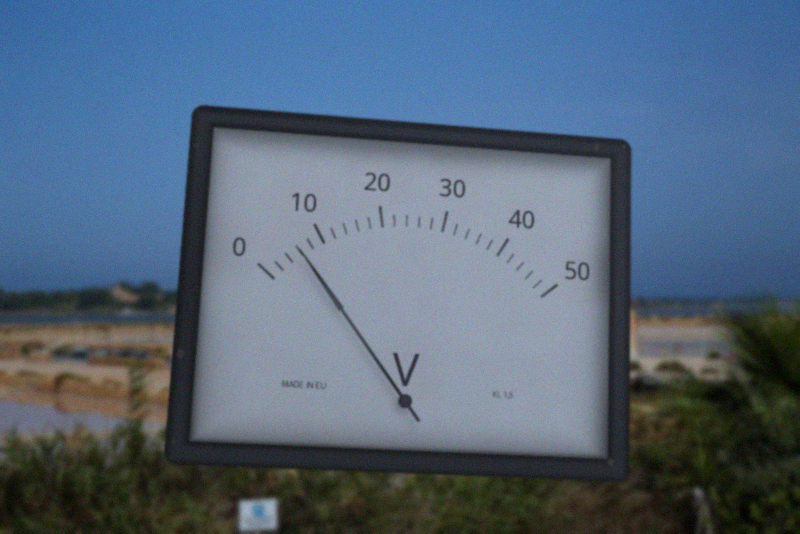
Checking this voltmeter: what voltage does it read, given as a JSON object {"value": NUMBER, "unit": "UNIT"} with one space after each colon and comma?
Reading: {"value": 6, "unit": "V"}
